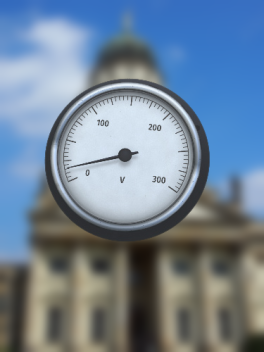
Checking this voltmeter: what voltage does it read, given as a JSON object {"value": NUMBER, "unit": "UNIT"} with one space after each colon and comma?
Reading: {"value": 15, "unit": "V"}
